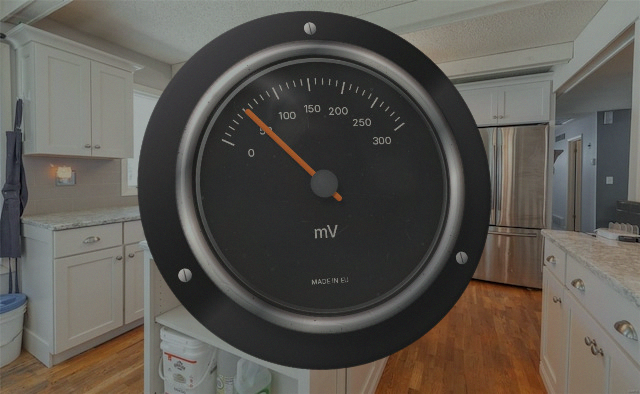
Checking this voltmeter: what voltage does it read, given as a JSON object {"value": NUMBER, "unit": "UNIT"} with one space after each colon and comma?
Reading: {"value": 50, "unit": "mV"}
